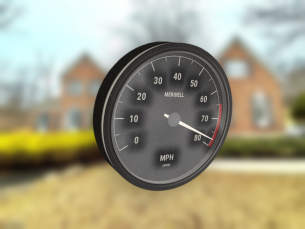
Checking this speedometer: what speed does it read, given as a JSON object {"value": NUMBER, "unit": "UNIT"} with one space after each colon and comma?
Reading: {"value": 77.5, "unit": "mph"}
